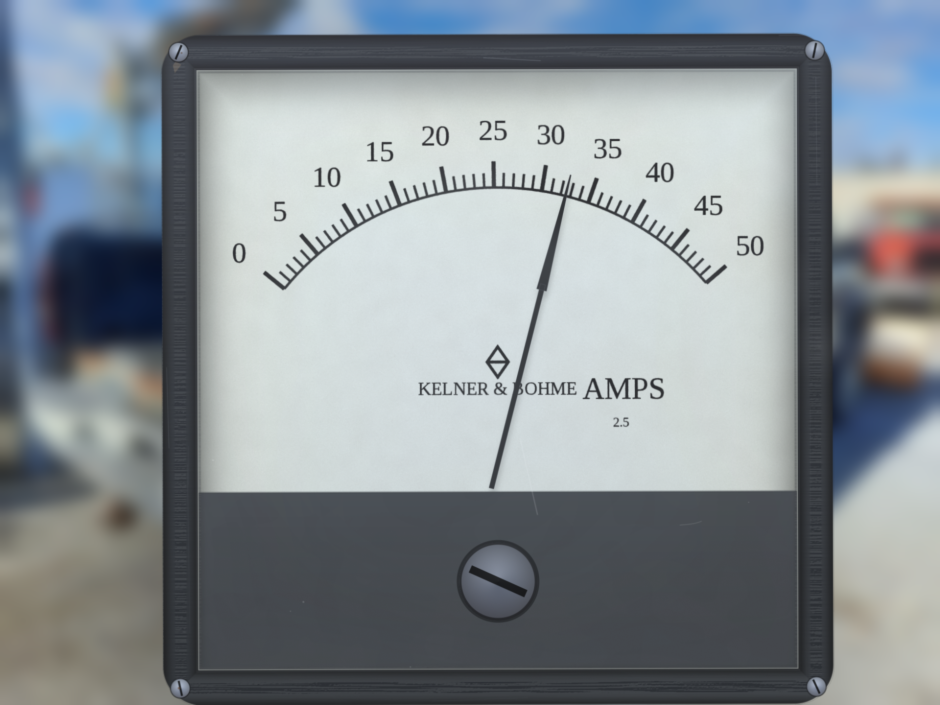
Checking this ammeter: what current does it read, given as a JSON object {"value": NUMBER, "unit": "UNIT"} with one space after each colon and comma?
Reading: {"value": 32.5, "unit": "A"}
